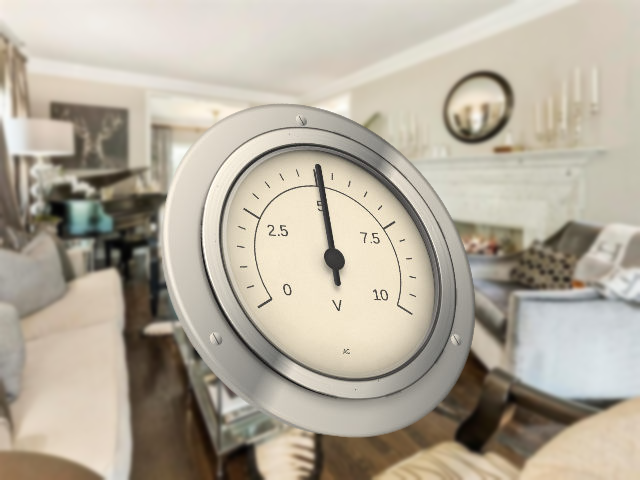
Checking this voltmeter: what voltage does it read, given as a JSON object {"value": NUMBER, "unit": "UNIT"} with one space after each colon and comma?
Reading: {"value": 5, "unit": "V"}
